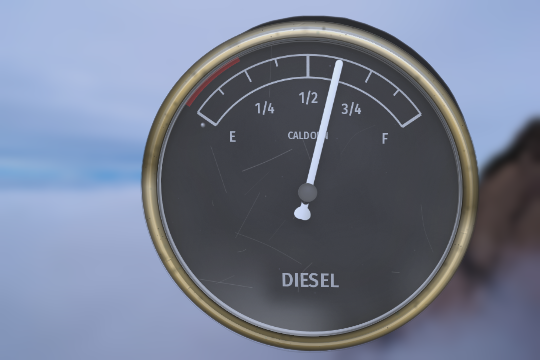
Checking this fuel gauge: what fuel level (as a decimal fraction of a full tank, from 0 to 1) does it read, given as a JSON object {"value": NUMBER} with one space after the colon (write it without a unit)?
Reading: {"value": 0.625}
